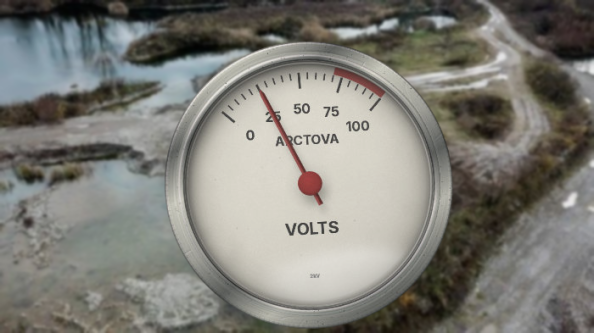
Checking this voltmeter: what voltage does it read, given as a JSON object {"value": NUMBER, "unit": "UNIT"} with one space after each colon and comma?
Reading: {"value": 25, "unit": "V"}
